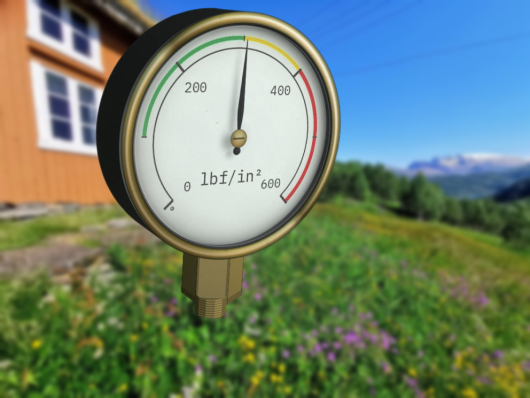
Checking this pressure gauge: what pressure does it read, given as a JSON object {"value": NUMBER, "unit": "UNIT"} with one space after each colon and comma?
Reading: {"value": 300, "unit": "psi"}
